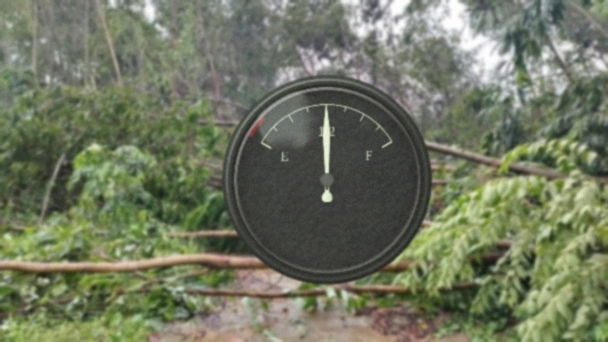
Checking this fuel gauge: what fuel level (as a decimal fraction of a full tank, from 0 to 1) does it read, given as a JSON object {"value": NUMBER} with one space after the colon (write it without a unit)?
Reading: {"value": 0.5}
